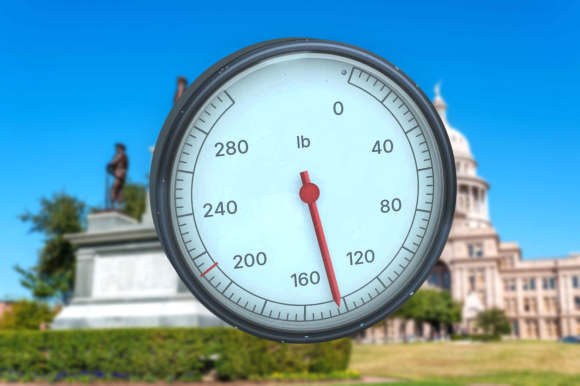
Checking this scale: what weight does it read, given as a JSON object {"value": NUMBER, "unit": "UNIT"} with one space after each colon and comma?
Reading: {"value": 144, "unit": "lb"}
